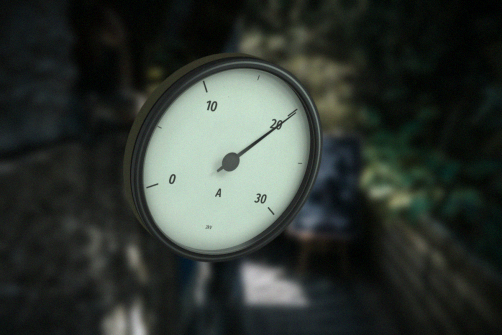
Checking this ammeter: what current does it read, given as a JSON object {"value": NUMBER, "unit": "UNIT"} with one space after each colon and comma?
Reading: {"value": 20, "unit": "A"}
